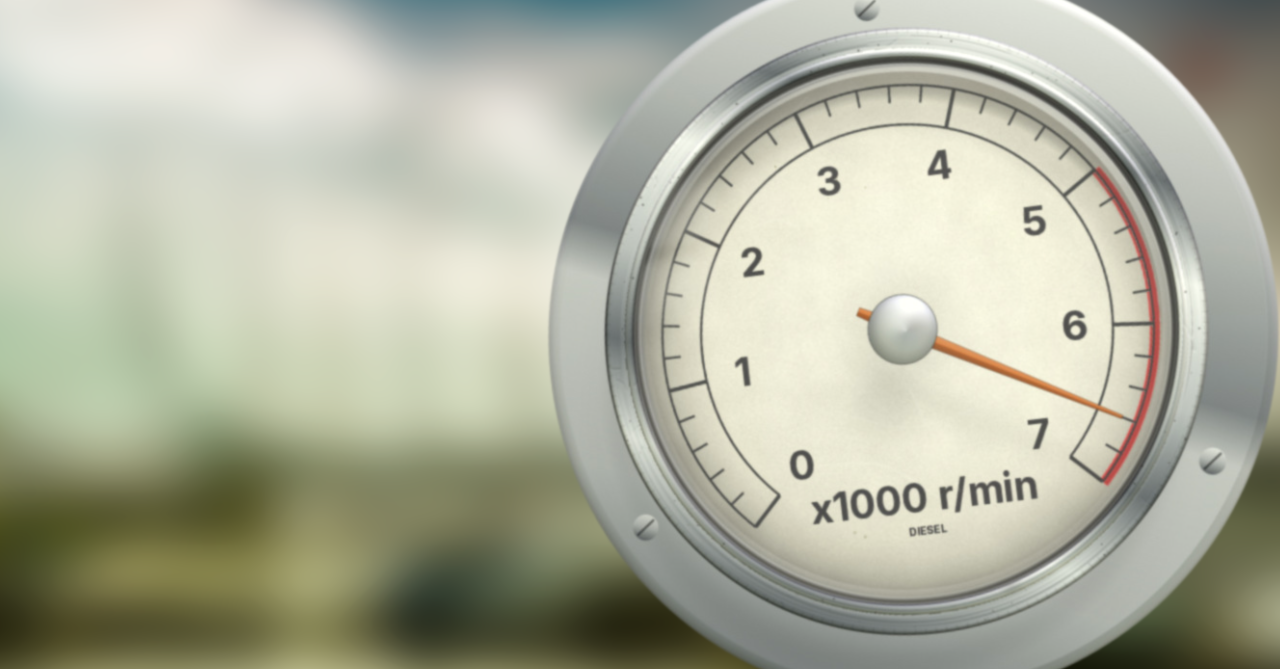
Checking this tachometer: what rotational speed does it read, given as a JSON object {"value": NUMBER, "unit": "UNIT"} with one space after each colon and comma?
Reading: {"value": 6600, "unit": "rpm"}
